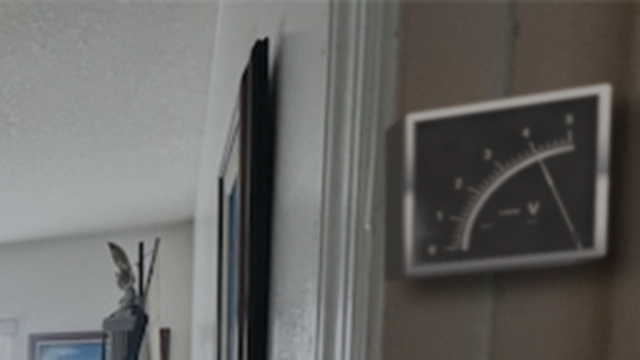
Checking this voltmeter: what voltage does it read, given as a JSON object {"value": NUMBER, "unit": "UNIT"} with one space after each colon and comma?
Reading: {"value": 4, "unit": "V"}
